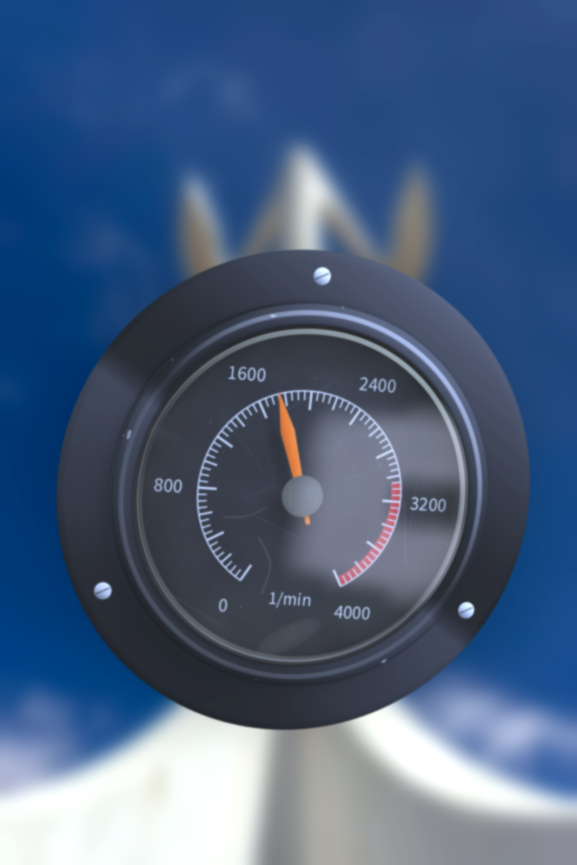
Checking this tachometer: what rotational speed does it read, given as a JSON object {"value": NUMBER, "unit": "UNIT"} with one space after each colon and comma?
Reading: {"value": 1750, "unit": "rpm"}
